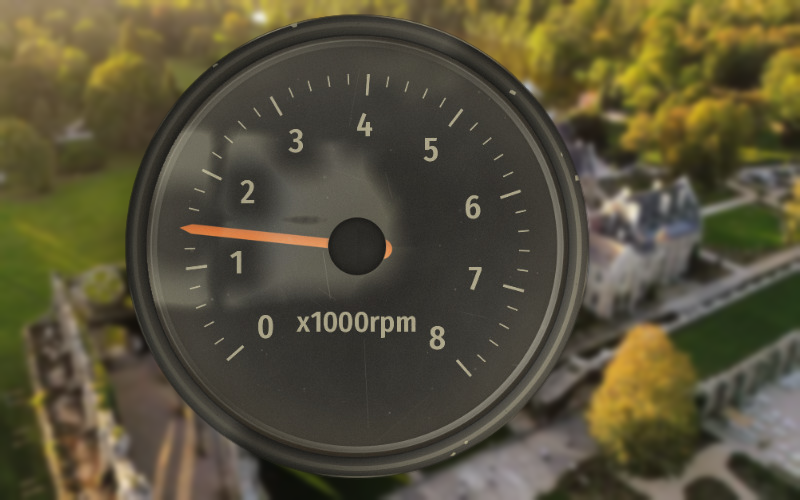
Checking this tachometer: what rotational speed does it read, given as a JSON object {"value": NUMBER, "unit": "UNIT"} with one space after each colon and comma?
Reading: {"value": 1400, "unit": "rpm"}
